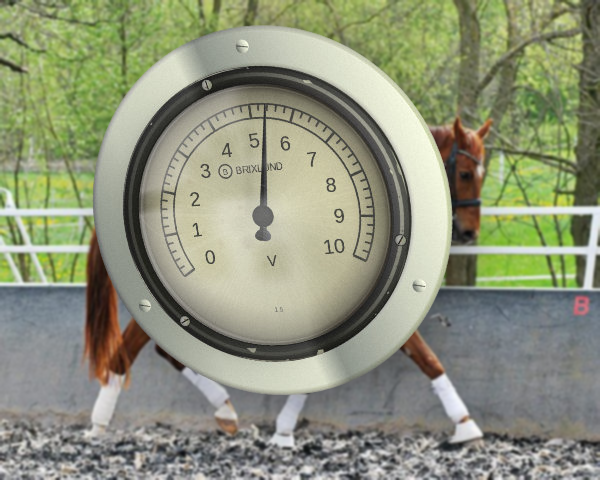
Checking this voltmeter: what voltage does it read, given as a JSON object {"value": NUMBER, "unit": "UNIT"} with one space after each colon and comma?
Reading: {"value": 5.4, "unit": "V"}
